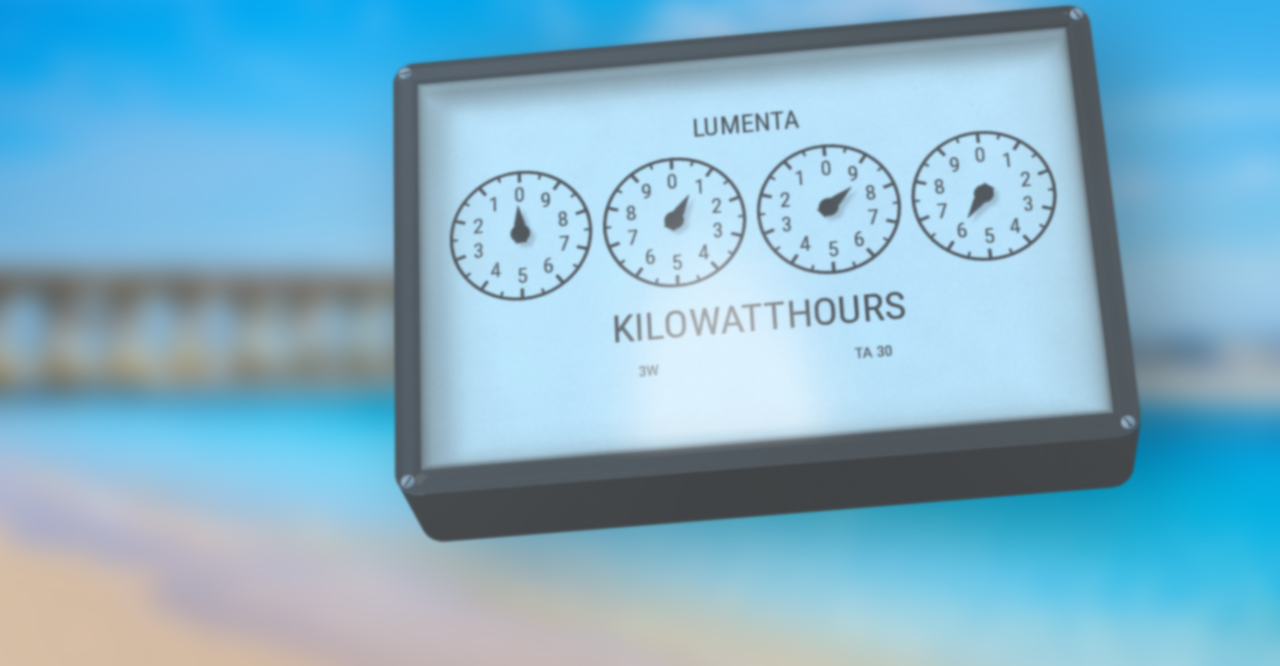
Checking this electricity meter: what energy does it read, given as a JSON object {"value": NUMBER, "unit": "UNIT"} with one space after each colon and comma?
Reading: {"value": 86, "unit": "kWh"}
